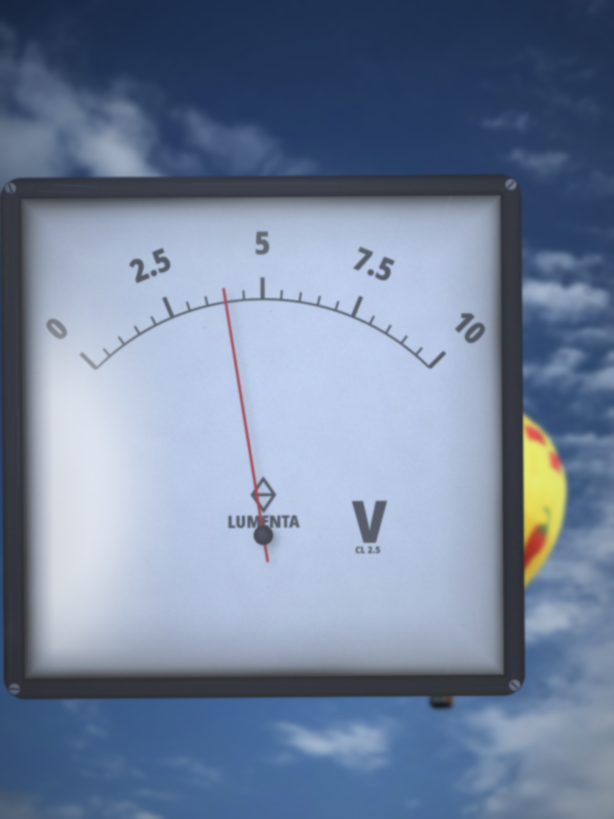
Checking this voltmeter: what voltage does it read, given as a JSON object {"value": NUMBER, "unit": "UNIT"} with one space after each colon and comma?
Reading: {"value": 4, "unit": "V"}
